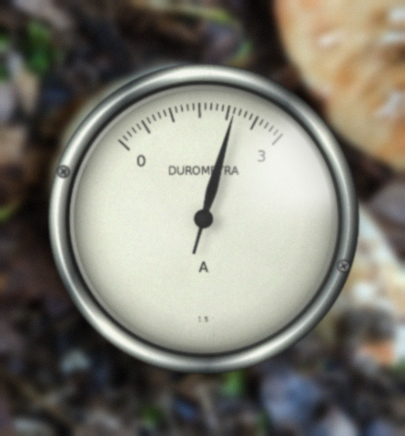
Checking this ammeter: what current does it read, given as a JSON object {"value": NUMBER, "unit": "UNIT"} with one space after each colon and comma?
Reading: {"value": 2.1, "unit": "A"}
